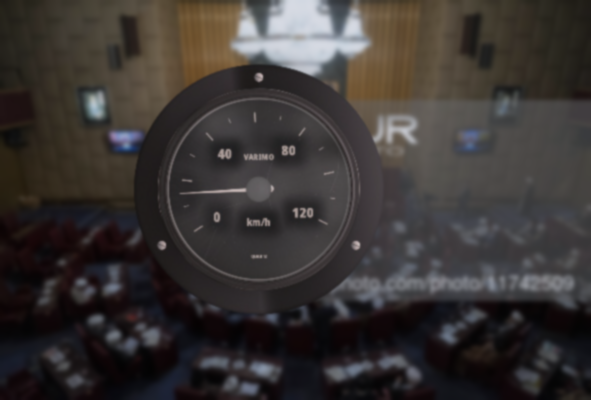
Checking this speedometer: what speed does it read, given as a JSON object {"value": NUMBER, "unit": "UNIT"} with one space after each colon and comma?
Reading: {"value": 15, "unit": "km/h"}
